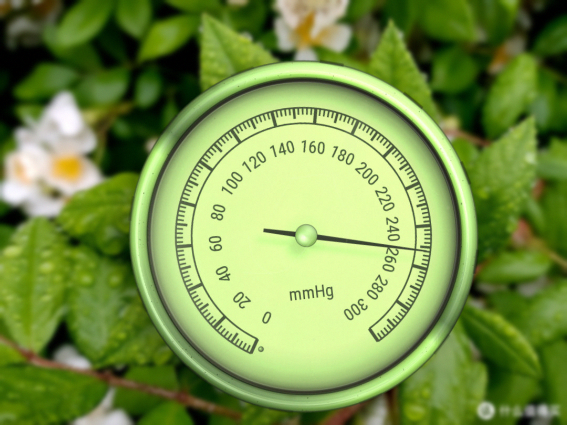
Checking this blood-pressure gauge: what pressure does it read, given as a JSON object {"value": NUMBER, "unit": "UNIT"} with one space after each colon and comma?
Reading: {"value": 252, "unit": "mmHg"}
